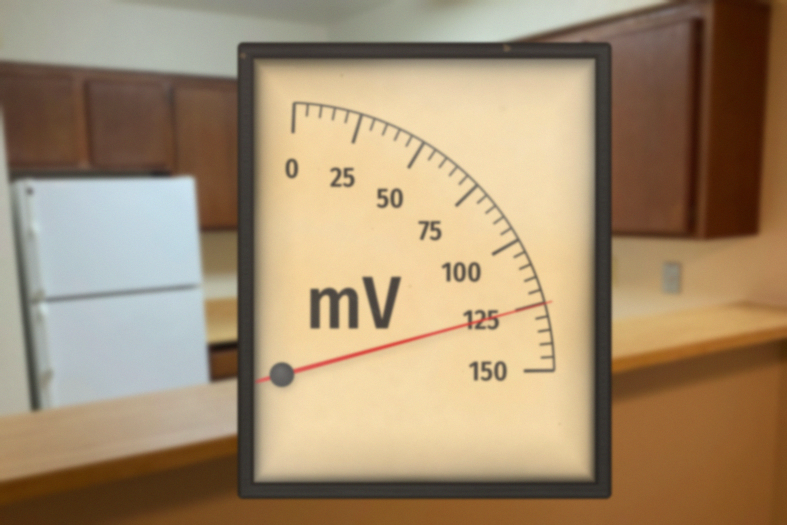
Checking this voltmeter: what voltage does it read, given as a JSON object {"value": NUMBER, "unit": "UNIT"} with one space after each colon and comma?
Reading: {"value": 125, "unit": "mV"}
